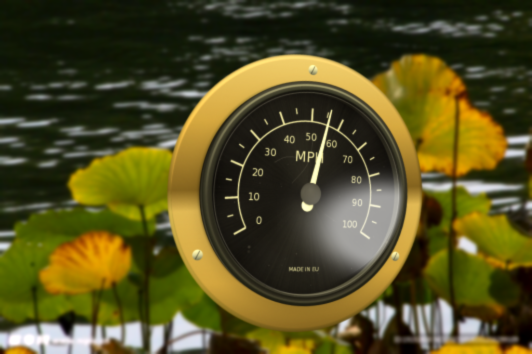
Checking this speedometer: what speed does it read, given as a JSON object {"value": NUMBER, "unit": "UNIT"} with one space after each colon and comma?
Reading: {"value": 55, "unit": "mph"}
